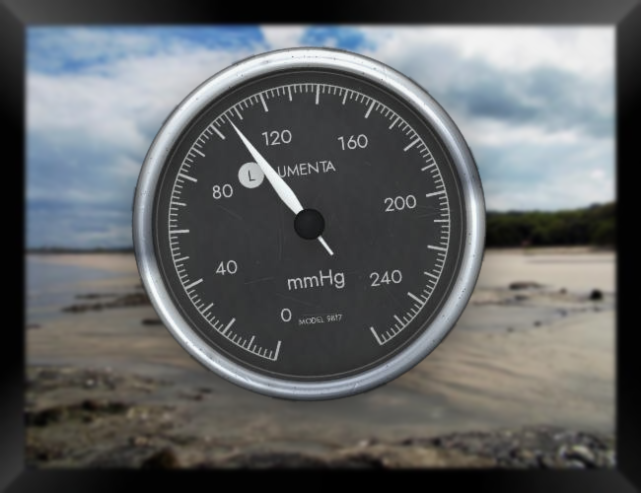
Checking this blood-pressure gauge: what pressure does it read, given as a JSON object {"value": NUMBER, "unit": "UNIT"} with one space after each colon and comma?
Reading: {"value": 106, "unit": "mmHg"}
